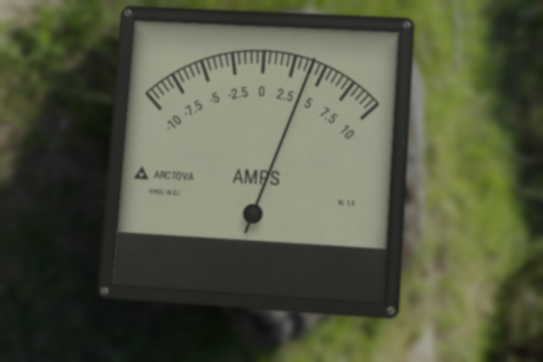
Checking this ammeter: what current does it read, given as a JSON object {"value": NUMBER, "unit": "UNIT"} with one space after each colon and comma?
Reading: {"value": 4, "unit": "A"}
